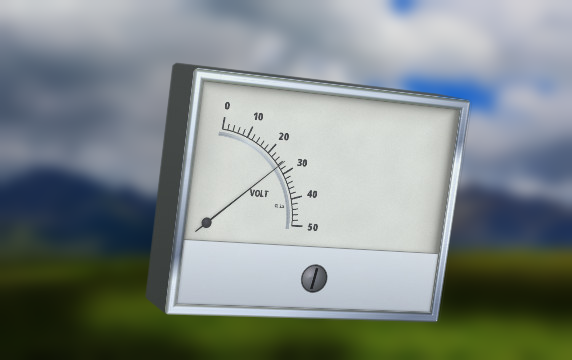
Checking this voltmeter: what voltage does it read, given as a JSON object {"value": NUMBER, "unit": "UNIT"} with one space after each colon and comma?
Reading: {"value": 26, "unit": "V"}
